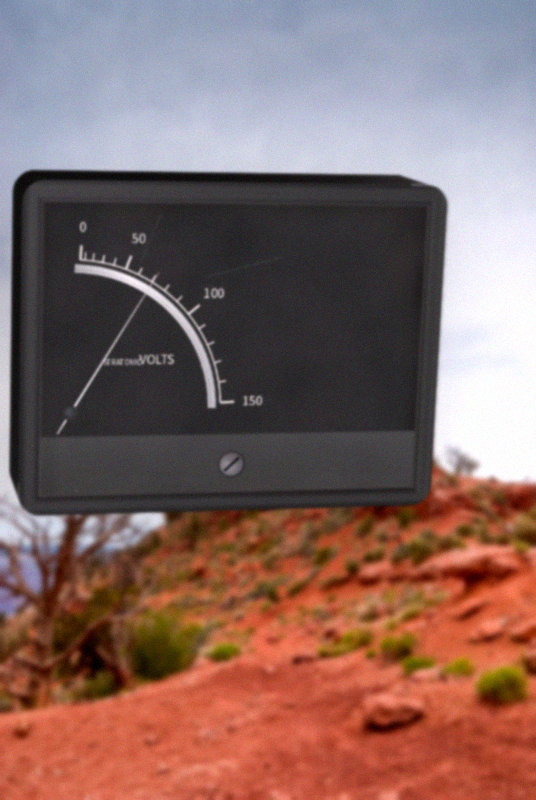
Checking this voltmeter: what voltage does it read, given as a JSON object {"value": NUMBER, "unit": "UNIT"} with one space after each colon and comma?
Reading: {"value": 70, "unit": "V"}
